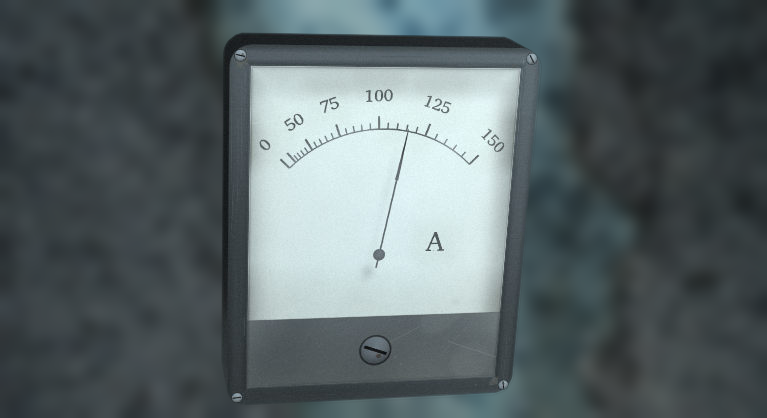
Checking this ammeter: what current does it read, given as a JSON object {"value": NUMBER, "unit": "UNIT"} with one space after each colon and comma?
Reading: {"value": 115, "unit": "A"}
